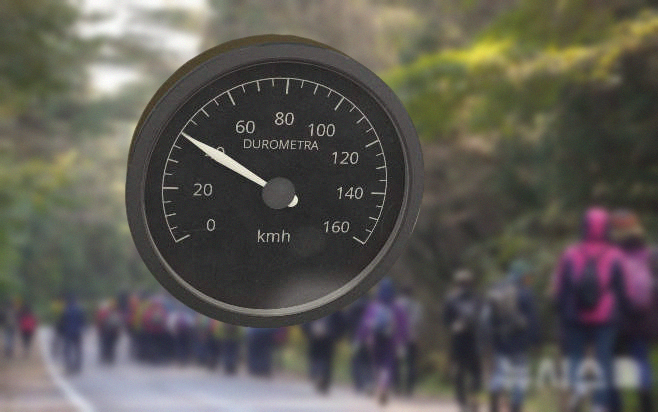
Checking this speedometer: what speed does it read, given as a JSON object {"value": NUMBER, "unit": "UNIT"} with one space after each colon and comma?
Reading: {"value": 40, "unit": "km/h"}
